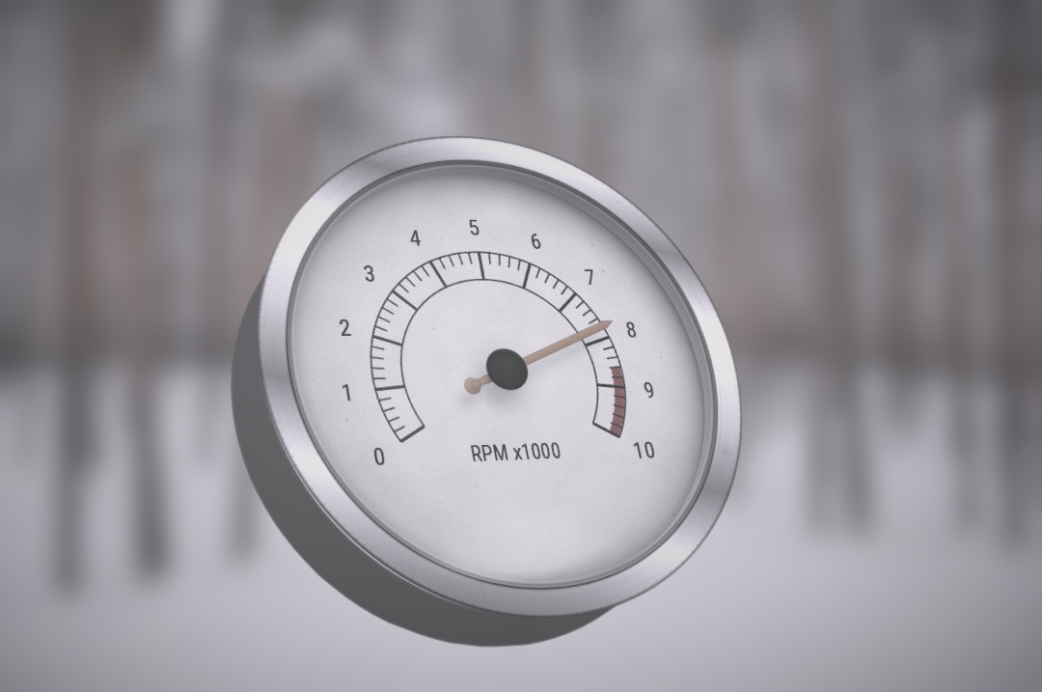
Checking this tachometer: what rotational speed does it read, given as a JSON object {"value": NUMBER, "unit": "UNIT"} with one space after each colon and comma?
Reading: {"value": 7800, "unit": "rpm"}
